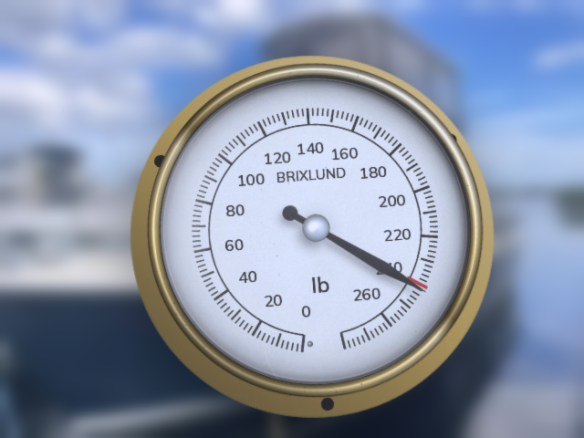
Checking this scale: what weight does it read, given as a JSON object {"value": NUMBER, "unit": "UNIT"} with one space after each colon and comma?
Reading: {"value": 242, "unit": "lb"}
